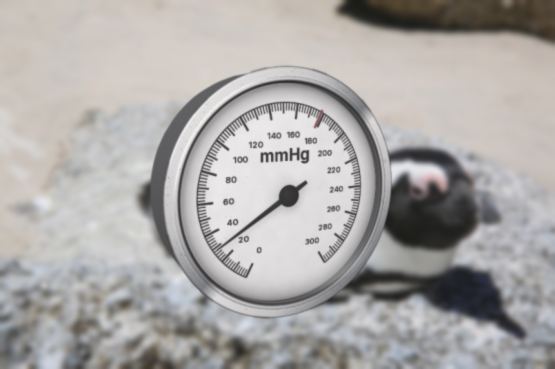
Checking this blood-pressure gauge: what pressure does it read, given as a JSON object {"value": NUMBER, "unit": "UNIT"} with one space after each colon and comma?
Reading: {"value": 30, "unit": "mmHg"}
